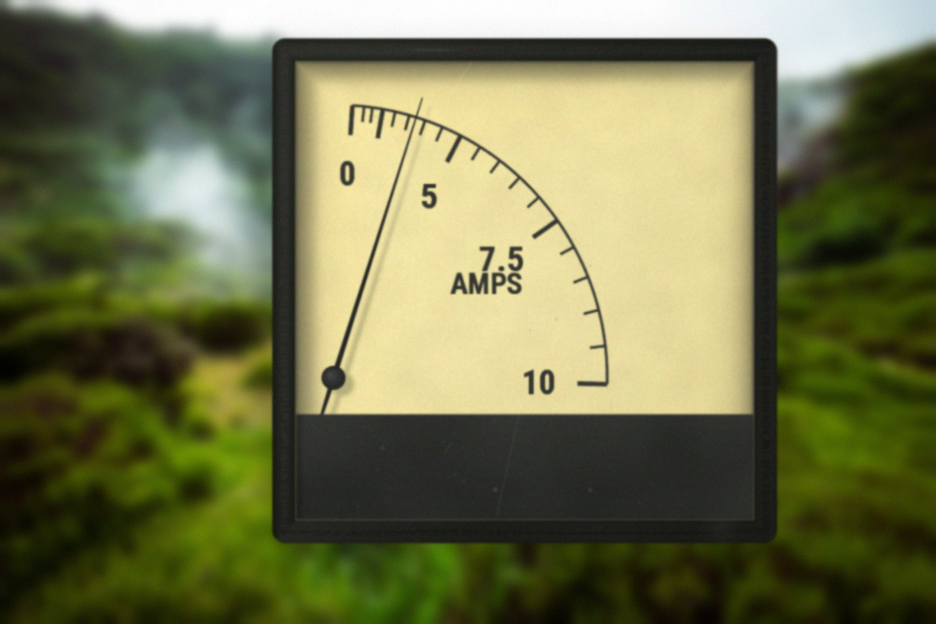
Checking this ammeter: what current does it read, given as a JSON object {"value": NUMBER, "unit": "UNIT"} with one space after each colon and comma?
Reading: {"value": 3.75, "unit": "A"}
